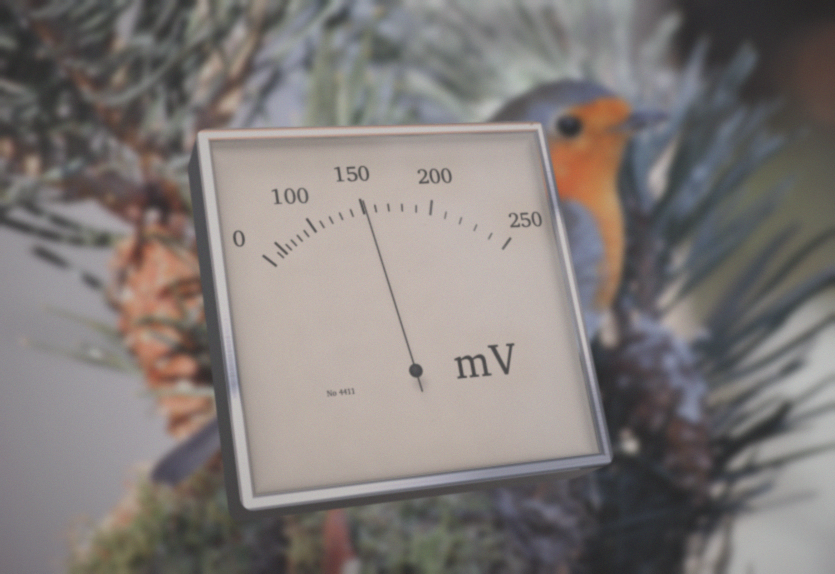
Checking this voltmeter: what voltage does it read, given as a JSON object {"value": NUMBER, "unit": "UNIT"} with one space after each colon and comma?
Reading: {"value": 150, "unit": "mV"}
